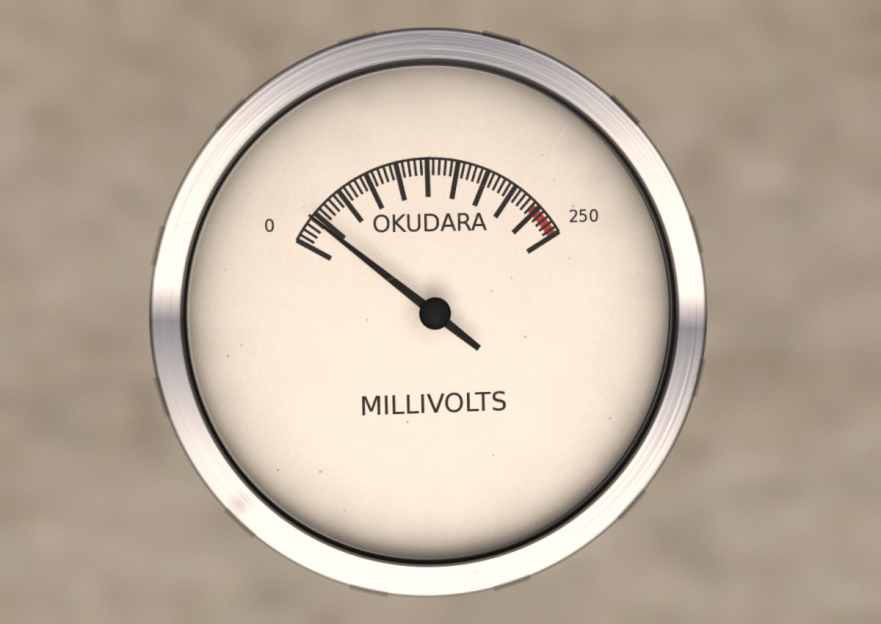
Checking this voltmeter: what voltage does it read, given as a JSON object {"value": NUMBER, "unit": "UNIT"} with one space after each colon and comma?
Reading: {"value": 20, "unit": "mV"}
